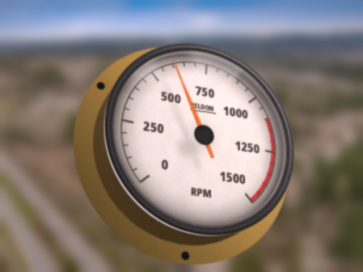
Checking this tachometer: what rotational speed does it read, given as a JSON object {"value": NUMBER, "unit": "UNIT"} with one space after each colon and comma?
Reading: {"value": 600, "unit": "rpm"}
